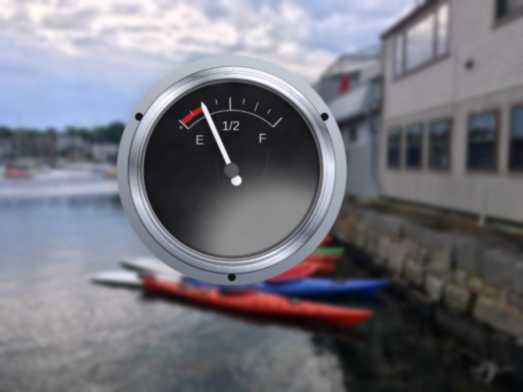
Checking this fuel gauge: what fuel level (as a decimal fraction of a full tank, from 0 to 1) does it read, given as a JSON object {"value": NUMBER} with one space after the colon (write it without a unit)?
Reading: {"value": 0.25}
